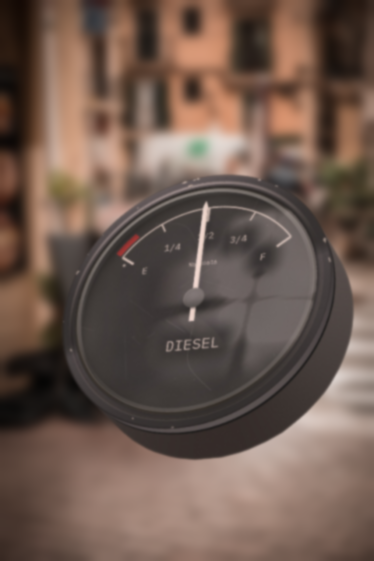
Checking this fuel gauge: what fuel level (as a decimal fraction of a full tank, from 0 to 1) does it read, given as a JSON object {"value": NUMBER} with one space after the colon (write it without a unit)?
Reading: {"value": 0.5}
